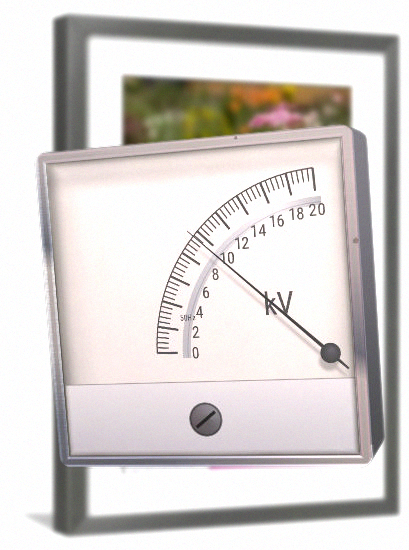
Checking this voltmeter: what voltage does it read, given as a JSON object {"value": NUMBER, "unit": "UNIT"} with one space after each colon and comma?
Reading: {"value": 9.6, "unit": "kV"}
